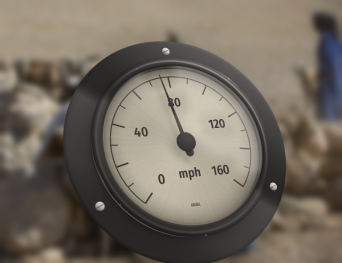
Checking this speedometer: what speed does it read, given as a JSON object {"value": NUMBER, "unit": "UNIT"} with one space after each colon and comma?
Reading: {"value": 75, "unit": "mph"}
